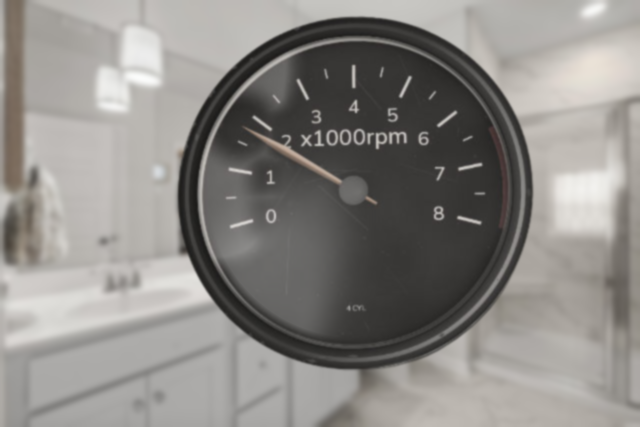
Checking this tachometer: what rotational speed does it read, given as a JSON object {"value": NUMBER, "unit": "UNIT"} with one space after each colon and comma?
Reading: {"value": 1750, "unit": "rpm"}
